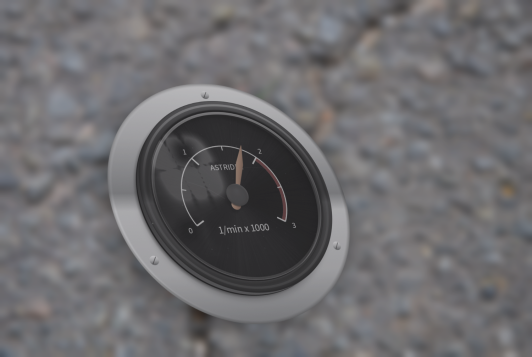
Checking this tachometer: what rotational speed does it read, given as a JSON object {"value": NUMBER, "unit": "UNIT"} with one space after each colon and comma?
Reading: {"value": 1750, "unit": "rpm"}
